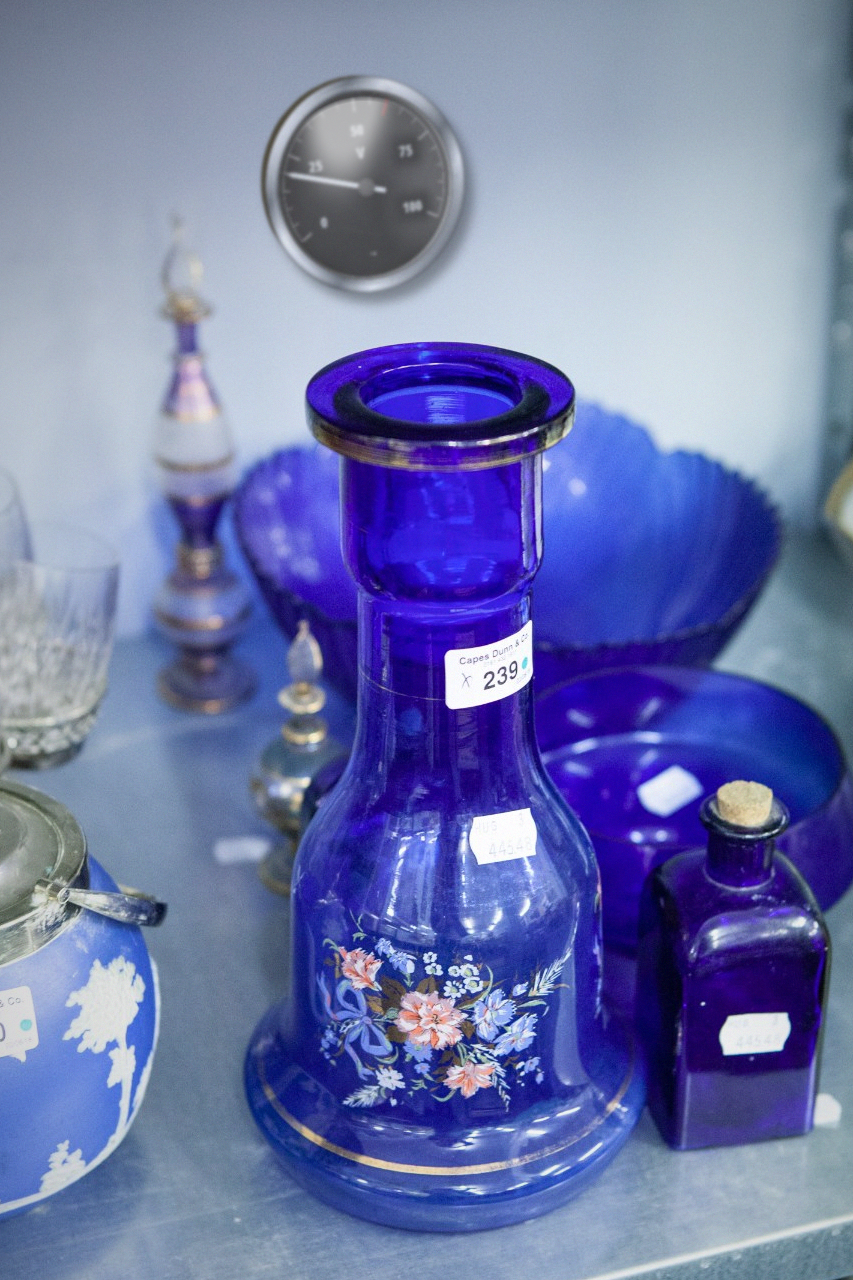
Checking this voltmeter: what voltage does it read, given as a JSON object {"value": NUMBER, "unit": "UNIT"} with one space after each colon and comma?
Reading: {"value": 20, "unit": "V"}
